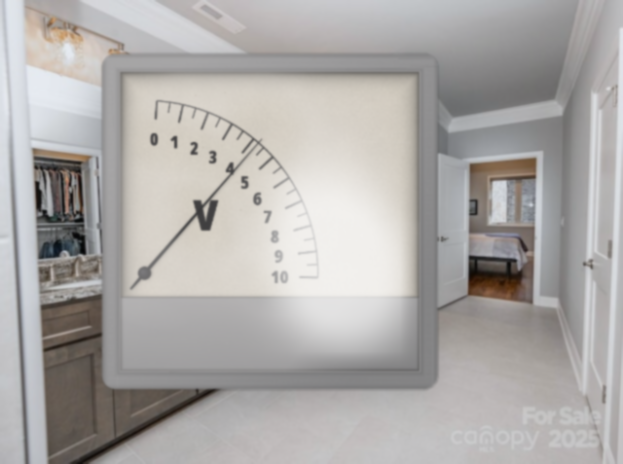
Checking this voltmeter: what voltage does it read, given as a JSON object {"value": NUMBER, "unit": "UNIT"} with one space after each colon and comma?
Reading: {"value": 4.25, "unit": "V"}
